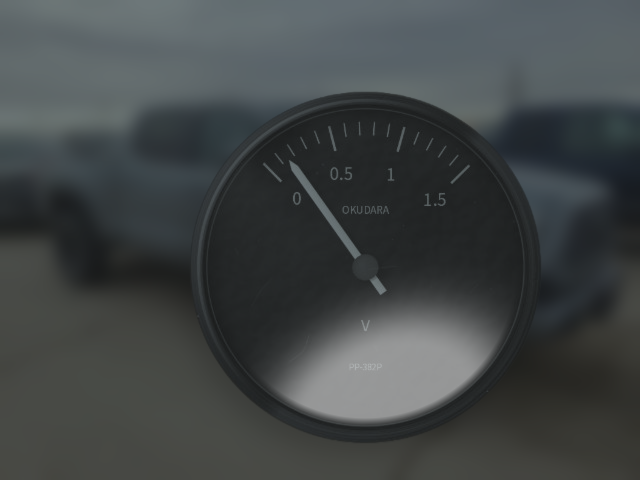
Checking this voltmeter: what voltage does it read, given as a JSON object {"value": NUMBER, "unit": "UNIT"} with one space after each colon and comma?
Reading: {"value": 0.15, "unit": "V"}
